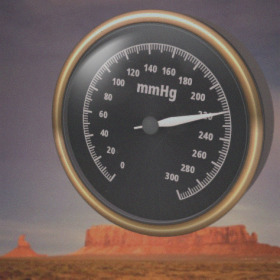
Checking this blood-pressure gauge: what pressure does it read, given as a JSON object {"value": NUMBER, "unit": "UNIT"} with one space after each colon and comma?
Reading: {"value": 220, "unit": "mmHg"}
